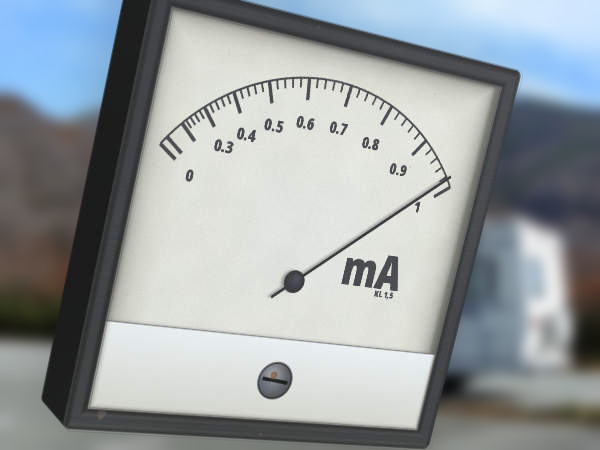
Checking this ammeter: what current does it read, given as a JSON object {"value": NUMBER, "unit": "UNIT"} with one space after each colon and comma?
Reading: {"value": 0.98, "unit": "mA"}
